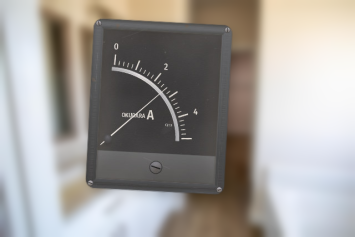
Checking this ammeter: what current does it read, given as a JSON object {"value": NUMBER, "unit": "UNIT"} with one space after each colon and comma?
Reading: {"value": 2.6, "unit": "A"}
